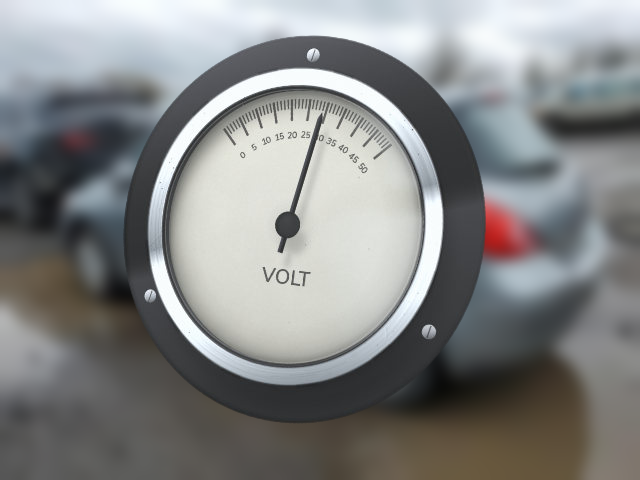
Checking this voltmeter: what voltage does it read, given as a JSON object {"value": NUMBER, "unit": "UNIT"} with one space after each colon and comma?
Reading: {"value": 30, "unit": "V"}
